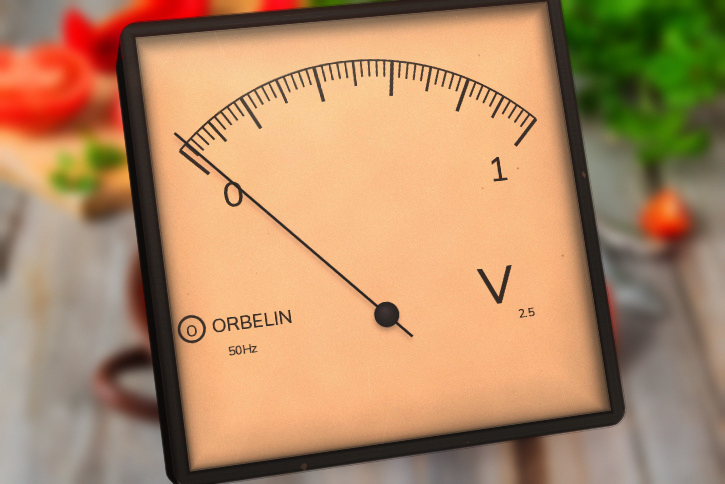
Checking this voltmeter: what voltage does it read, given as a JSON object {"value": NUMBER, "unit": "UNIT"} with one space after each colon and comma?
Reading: {"value": 0.02, "unit": "V"}
